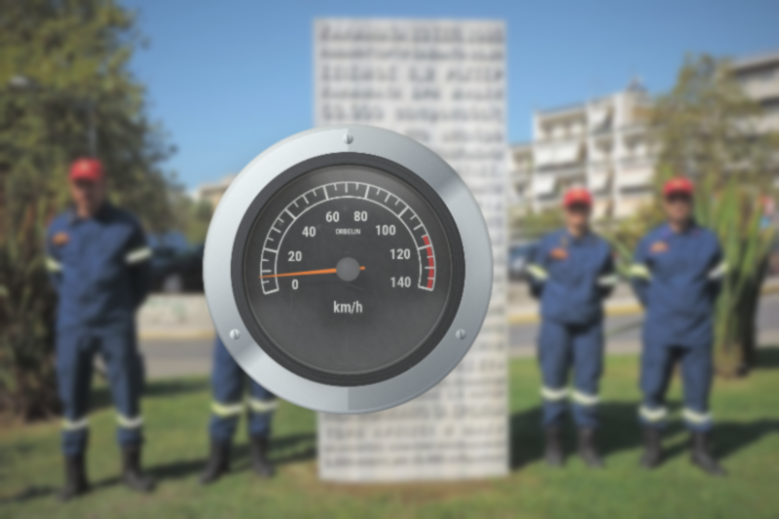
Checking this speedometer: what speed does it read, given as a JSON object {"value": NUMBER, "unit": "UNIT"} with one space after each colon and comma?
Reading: {"value": 7.5, "unit": "km/h"}
